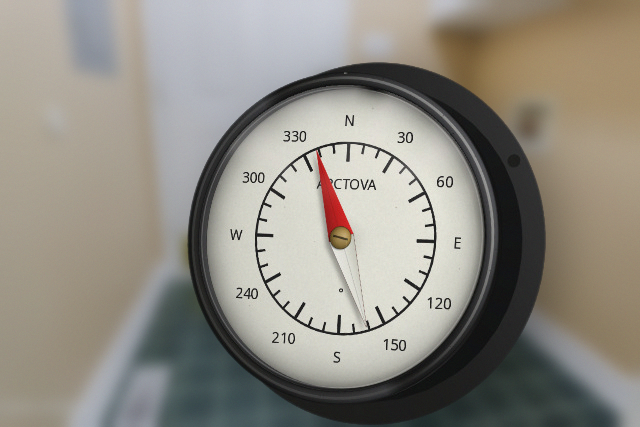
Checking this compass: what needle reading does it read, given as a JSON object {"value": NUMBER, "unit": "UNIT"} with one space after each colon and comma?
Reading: {"value": 340, "unit": "°"}
